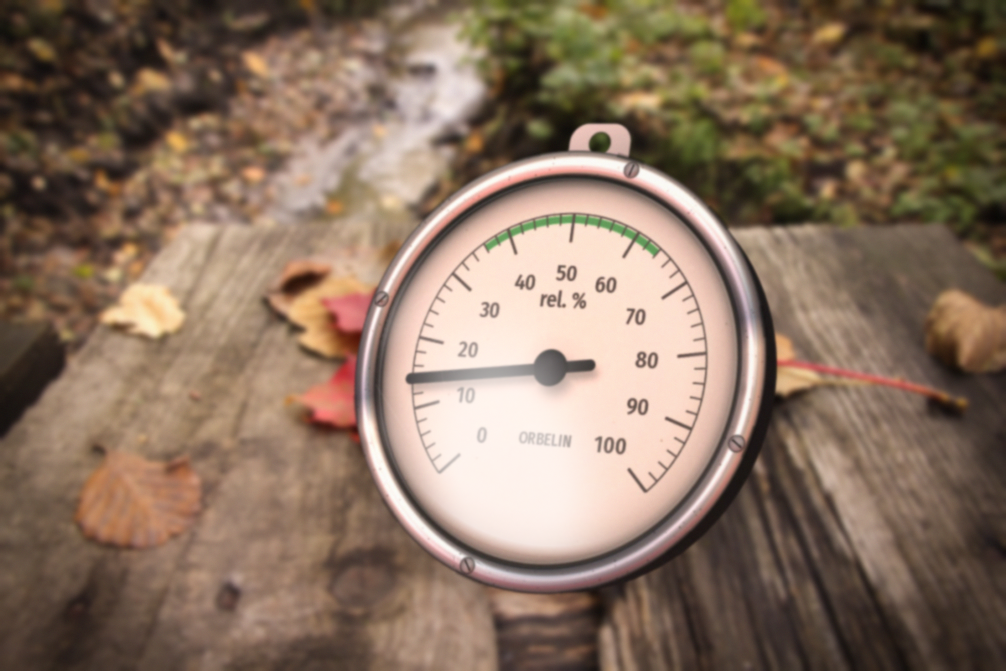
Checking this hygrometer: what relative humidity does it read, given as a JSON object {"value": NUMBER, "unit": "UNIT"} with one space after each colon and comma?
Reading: {"value": 14, "unit": "%"}
